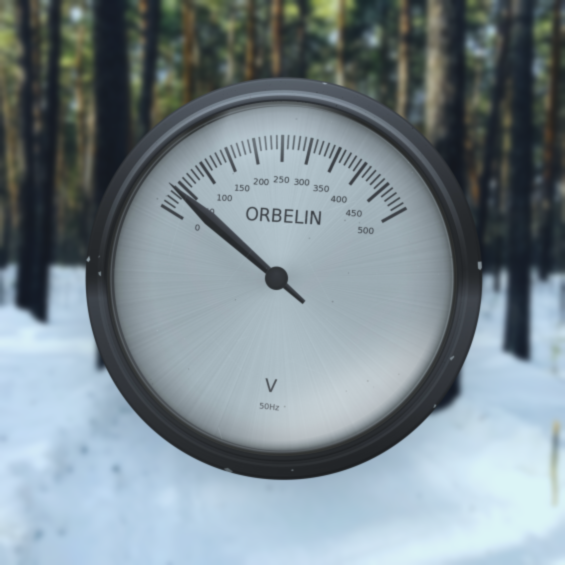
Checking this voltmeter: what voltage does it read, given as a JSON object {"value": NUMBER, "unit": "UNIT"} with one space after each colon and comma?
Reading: {"value": 40, "unit": "V"}
